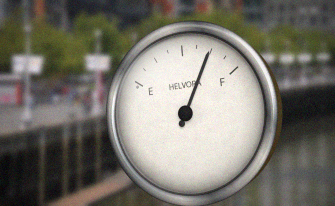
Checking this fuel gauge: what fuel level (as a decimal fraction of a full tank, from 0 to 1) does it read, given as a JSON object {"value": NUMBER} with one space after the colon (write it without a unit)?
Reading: {"value": 0.75}
